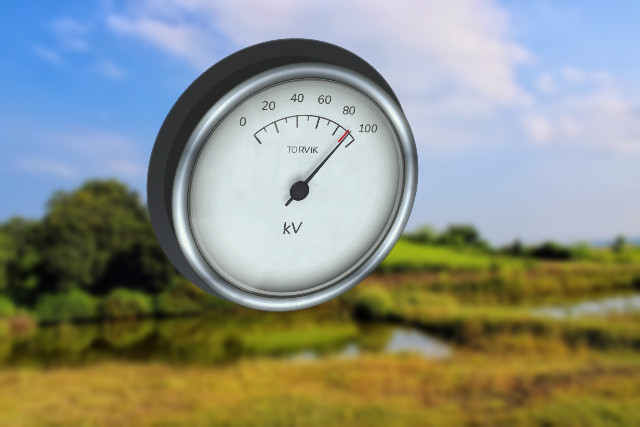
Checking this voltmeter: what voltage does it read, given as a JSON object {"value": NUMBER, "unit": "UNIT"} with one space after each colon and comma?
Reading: {"value": 90, "unit": "kV"}
